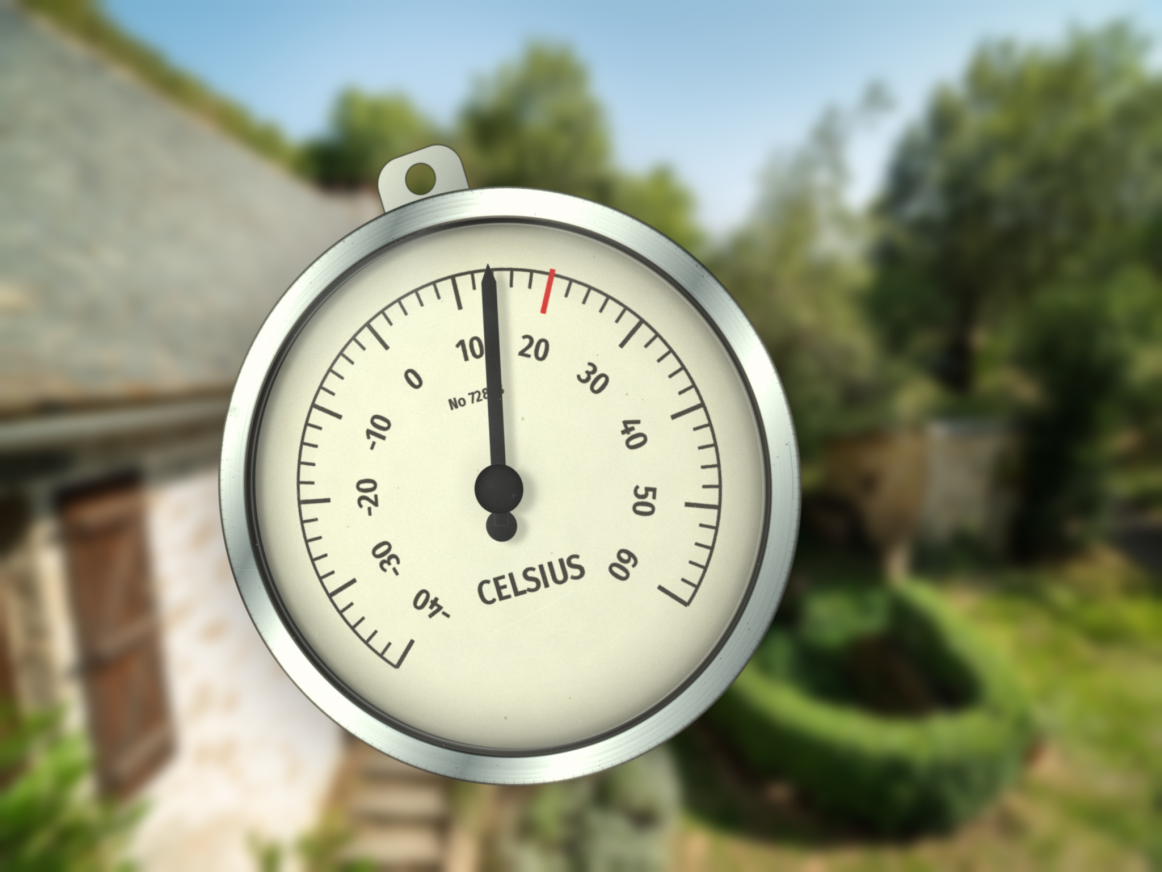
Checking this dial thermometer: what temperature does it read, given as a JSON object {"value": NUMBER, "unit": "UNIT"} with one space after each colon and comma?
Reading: {"value": 14, "unit": "°C"}
